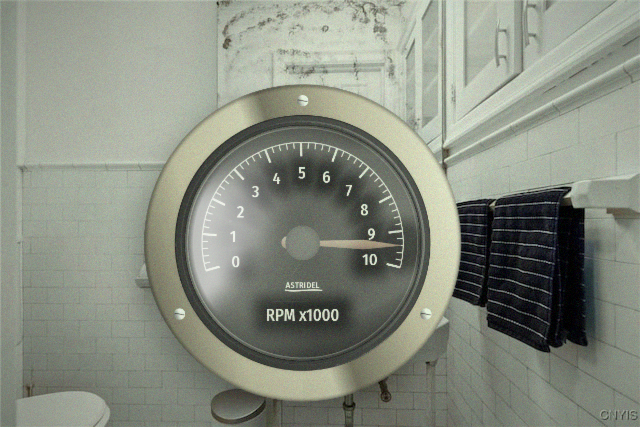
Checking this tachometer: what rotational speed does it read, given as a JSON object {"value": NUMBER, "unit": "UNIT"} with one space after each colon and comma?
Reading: {"value": 9400, "unit": "rpm"}
